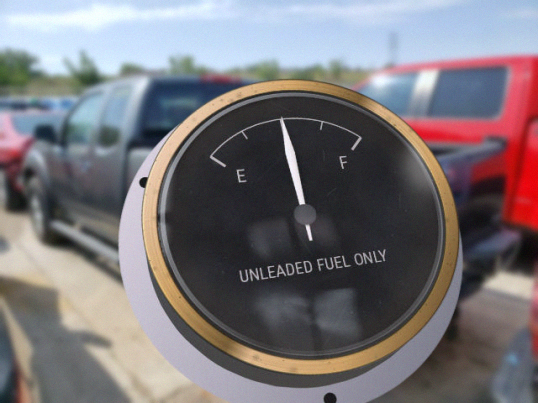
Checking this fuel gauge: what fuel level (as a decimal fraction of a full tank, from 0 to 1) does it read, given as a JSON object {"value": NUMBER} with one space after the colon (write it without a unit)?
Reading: {"value": 0.5}
